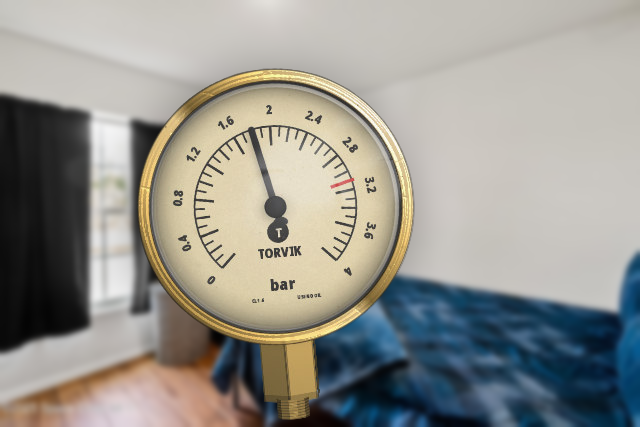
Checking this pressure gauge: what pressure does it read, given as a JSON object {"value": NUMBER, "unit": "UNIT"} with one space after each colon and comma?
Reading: {"value": 1.8, "unit": "bar"}
